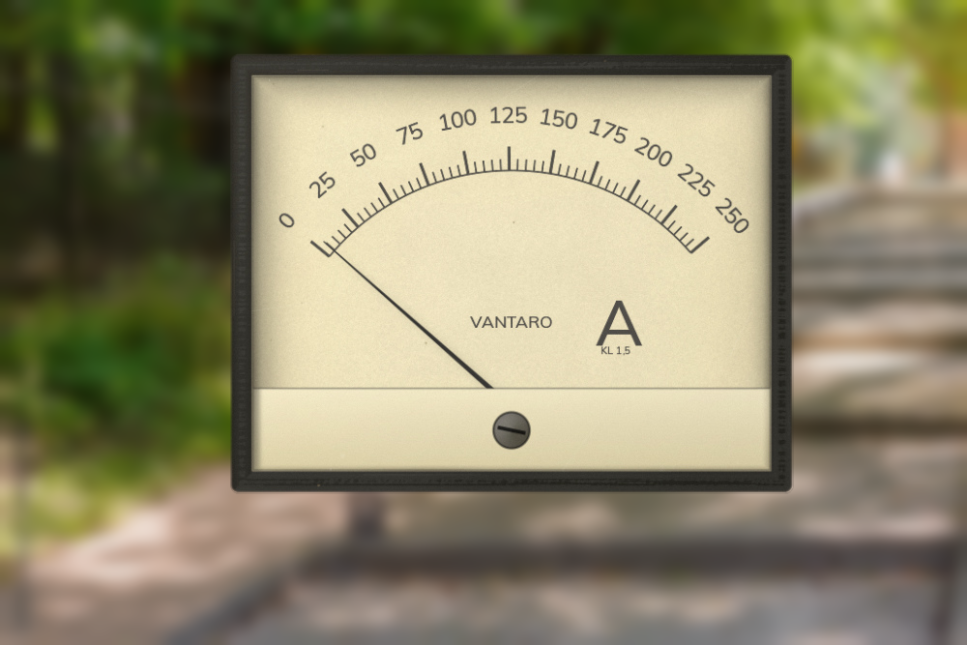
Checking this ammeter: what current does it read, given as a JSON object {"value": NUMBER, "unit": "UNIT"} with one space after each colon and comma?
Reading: {"value": 5, "unit": "A"}
